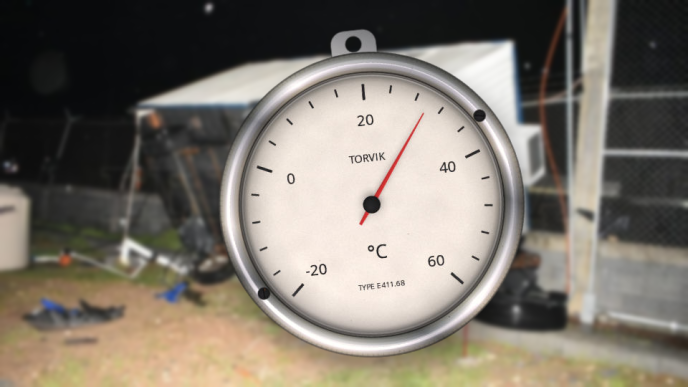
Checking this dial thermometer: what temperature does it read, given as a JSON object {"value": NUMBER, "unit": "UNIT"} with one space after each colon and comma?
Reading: {"value": 30, "unit": "°C"}
